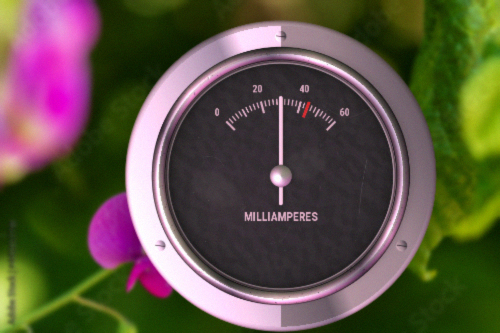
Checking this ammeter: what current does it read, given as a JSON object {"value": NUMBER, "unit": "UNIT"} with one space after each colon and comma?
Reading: {"value": 30, "unit": "mA"}
